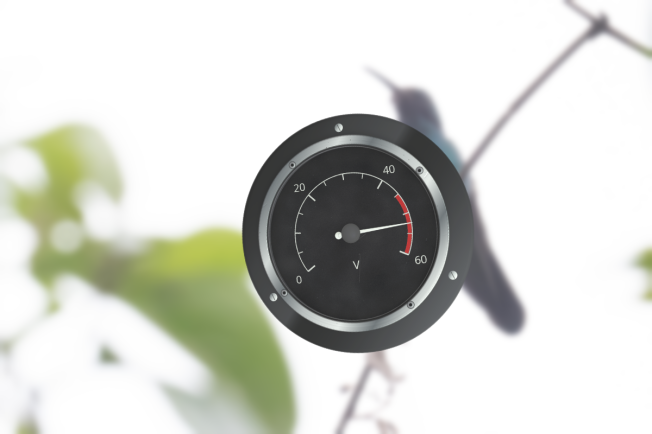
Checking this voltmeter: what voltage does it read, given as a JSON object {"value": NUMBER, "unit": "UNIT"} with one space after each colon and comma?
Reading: {"value": 52.5, "unit": "V"}
